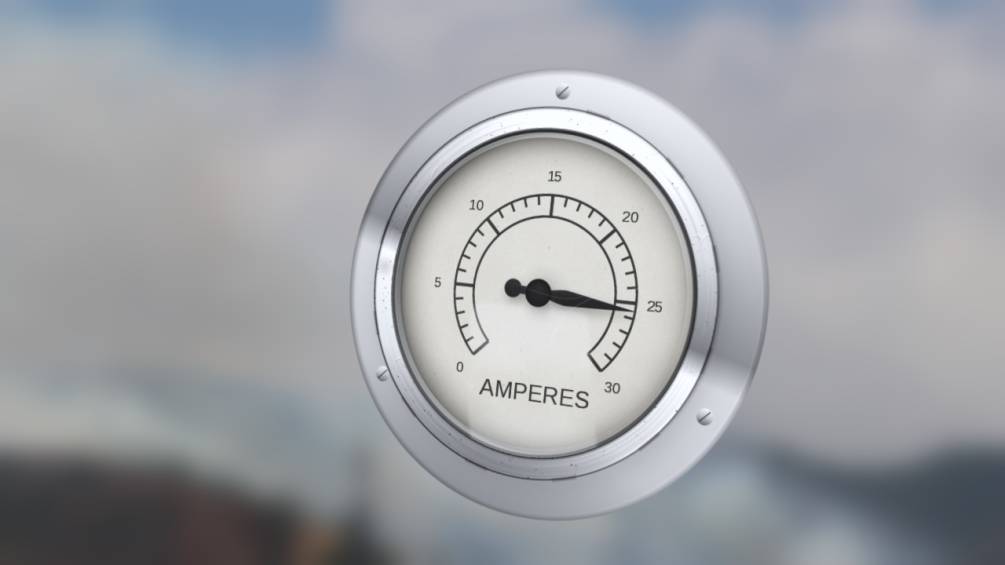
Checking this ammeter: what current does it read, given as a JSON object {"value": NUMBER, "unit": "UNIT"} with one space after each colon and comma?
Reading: {"value": 25.5, "unit": "A"}
